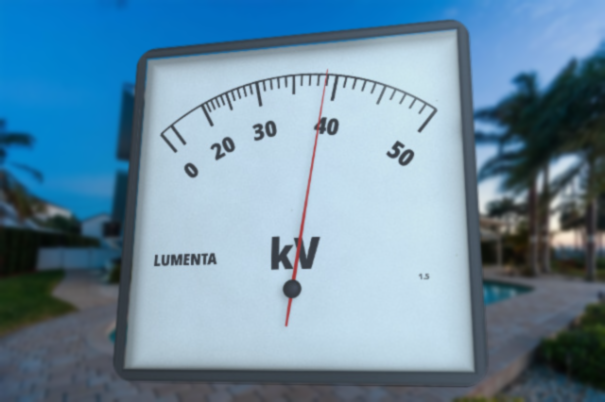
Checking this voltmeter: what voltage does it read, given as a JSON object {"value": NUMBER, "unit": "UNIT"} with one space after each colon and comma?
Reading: {"value": 39, "unit": "kV"}
